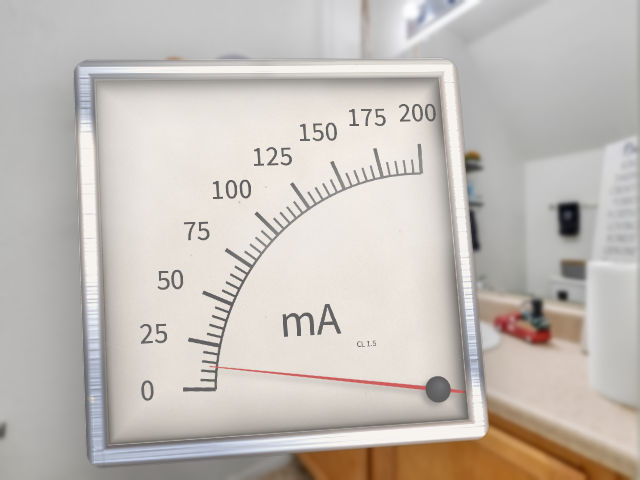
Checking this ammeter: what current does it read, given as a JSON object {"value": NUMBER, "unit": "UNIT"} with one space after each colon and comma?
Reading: {"value": 12.5, "unit": "mA"}
